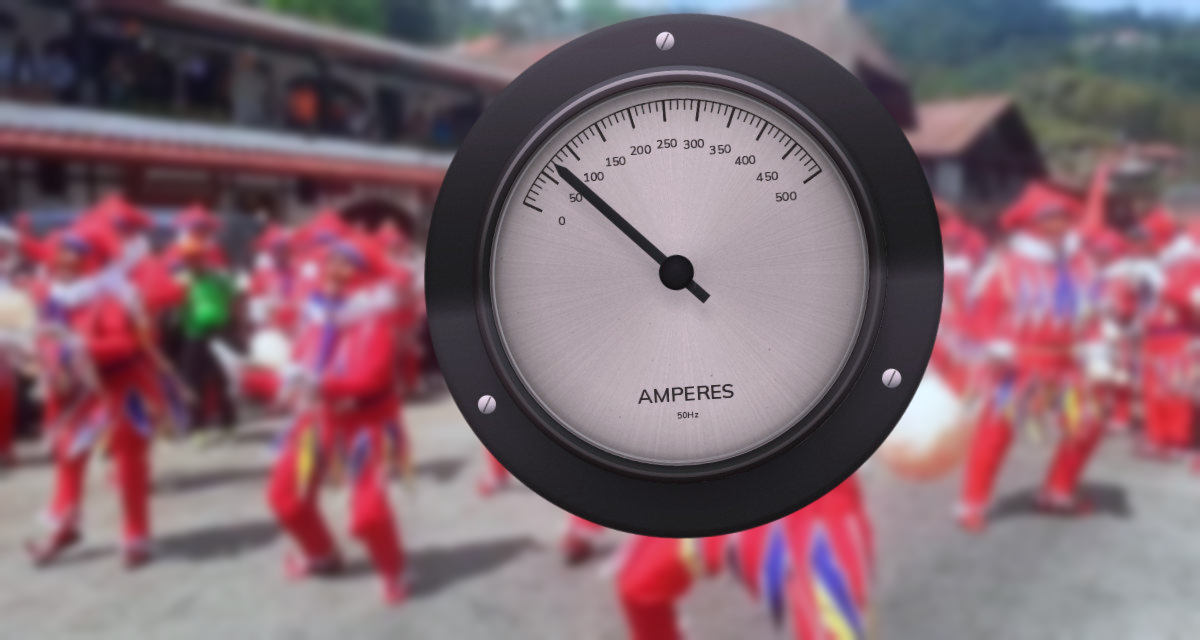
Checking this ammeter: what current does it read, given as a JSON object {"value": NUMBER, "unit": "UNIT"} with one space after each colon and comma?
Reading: {"value": 70, "unit": "A"}
